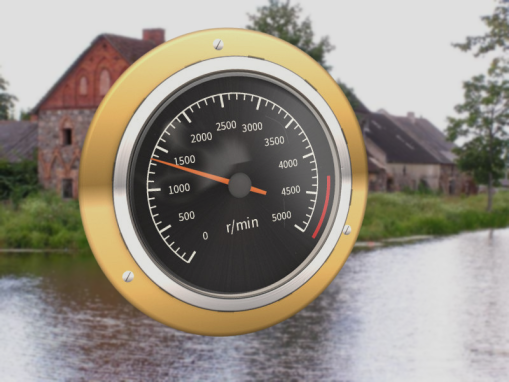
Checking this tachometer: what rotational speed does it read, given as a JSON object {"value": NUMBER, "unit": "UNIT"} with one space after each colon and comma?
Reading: {"value": 1350, "unit": "rpm"}
